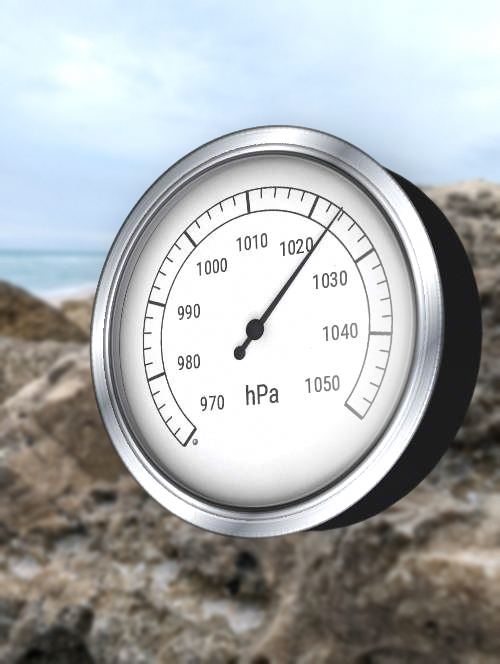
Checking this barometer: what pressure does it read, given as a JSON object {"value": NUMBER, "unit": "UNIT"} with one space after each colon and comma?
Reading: {"value": 1024, "unit": "hPa"}
